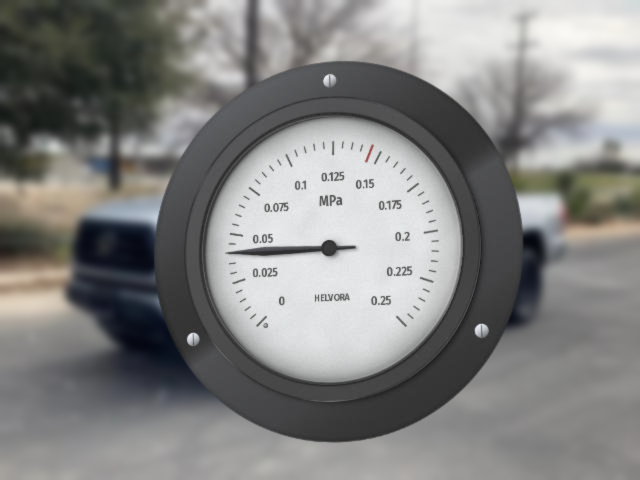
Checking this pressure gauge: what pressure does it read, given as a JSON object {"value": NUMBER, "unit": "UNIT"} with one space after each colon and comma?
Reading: {"value": 0.04, "unit": "MPa"}
